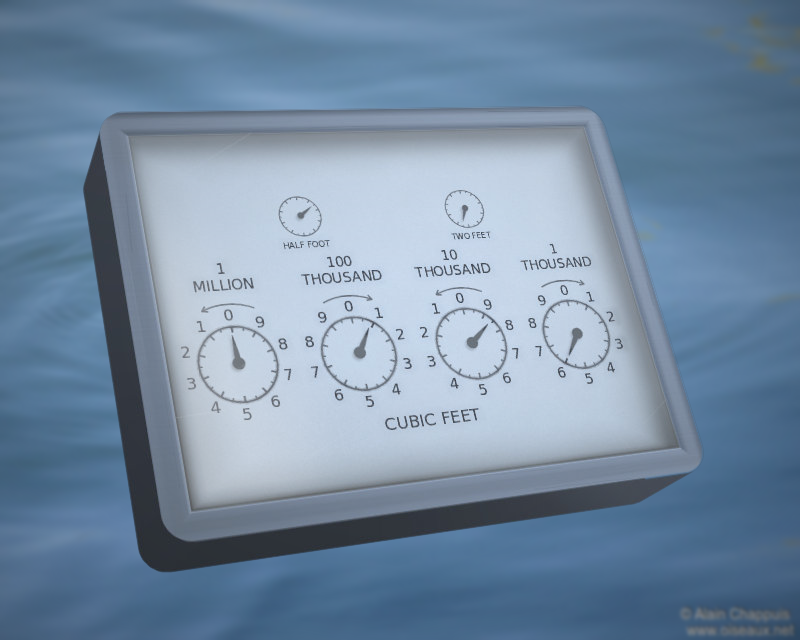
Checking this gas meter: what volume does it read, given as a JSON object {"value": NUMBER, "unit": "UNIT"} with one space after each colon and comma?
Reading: {"value": 8600, "unit": "ft³"}
